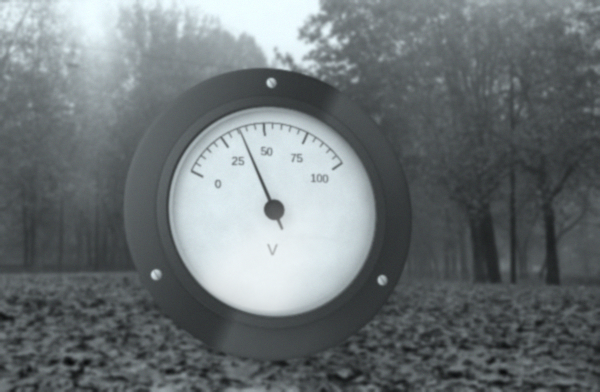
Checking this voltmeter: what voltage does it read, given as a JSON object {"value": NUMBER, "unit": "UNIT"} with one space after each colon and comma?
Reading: {"value": 35, "unit": "V"}
